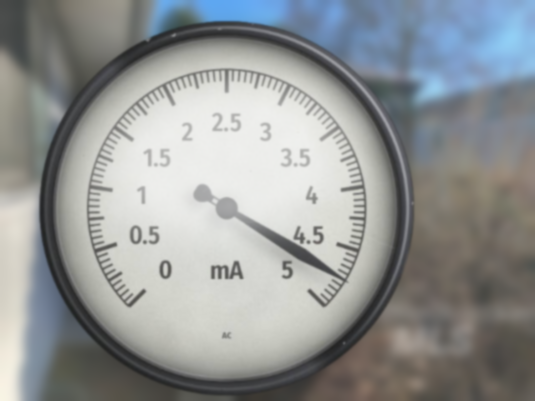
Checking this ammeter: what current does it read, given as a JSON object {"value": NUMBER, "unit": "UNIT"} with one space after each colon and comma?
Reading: {"value": 4.75, "unit": "mA"}
